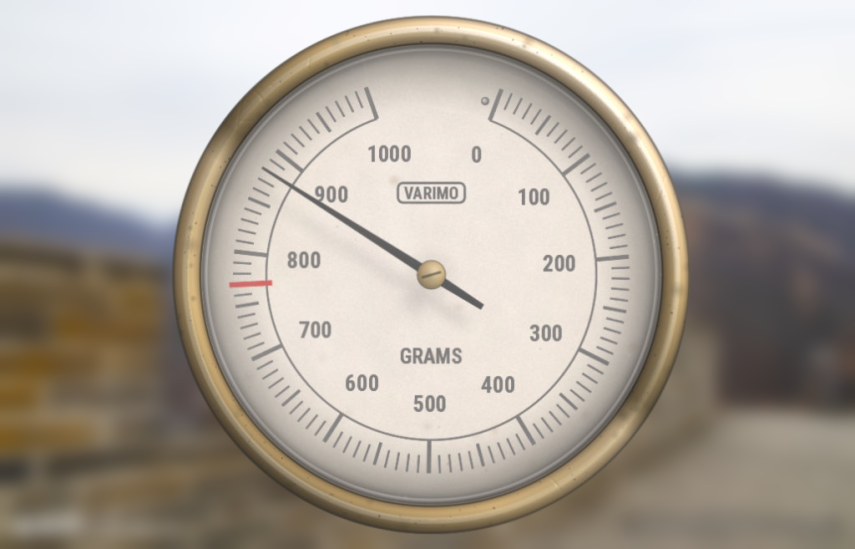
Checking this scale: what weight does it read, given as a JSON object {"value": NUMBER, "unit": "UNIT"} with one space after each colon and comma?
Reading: {"value": 880, "unit": "g"}
